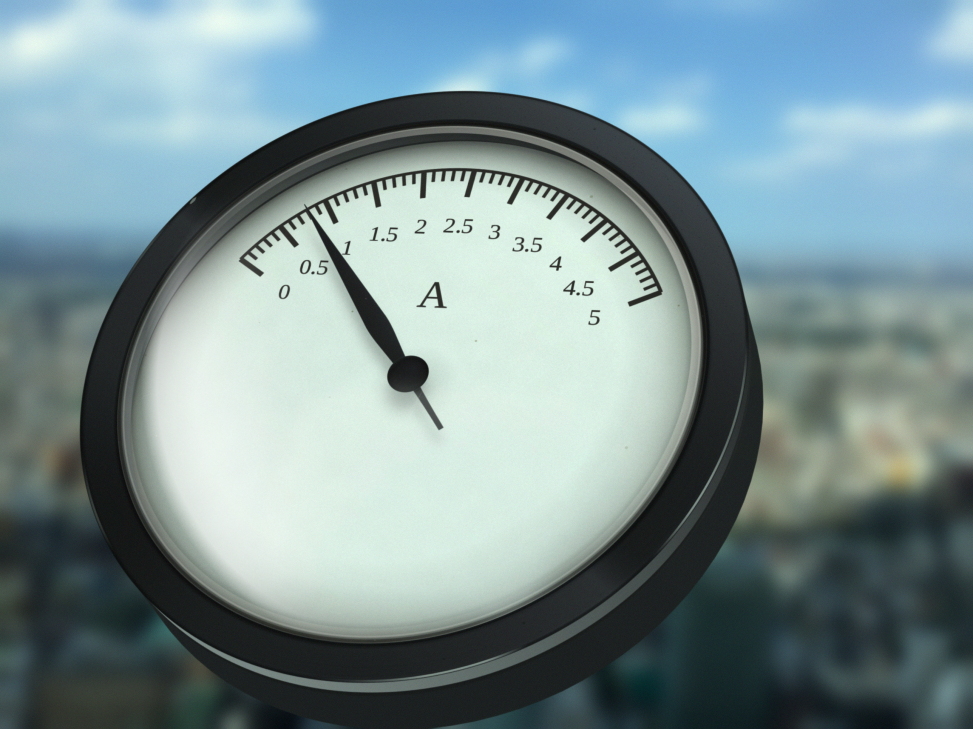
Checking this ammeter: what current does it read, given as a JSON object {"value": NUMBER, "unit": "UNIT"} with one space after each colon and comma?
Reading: {"value": 0.8, "unit": "A"}
